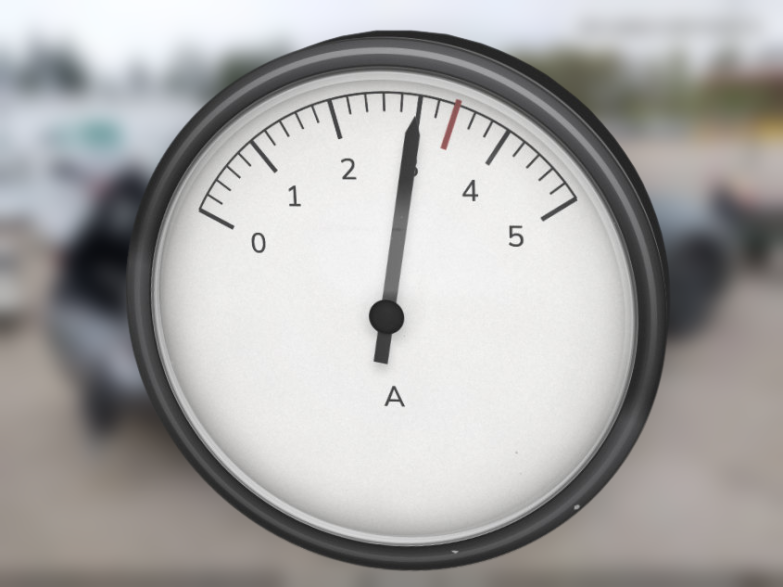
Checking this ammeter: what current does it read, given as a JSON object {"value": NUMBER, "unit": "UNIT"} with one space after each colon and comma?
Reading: {"value": 3, "unit": "A"}
